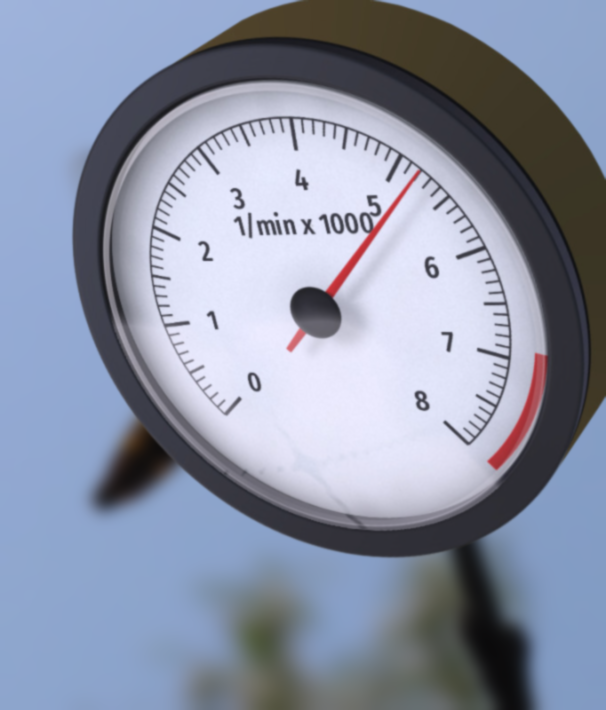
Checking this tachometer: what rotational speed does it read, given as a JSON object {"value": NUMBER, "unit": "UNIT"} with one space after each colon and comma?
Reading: {"value": 5200, "unit": "rpm"}
